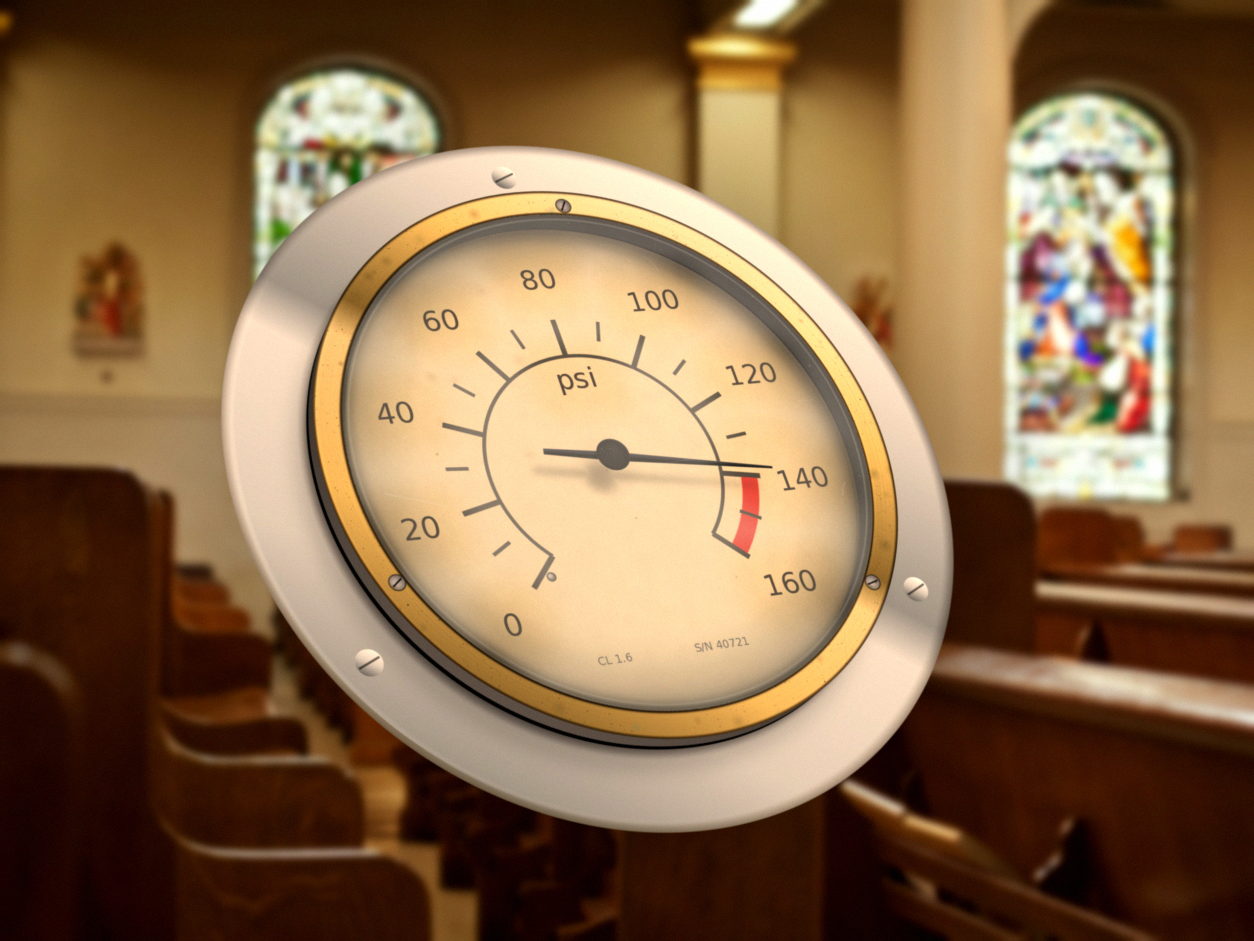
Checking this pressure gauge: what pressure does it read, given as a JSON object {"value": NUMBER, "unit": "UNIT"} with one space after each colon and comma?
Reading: {"value": 140, "unit": "psi"}
